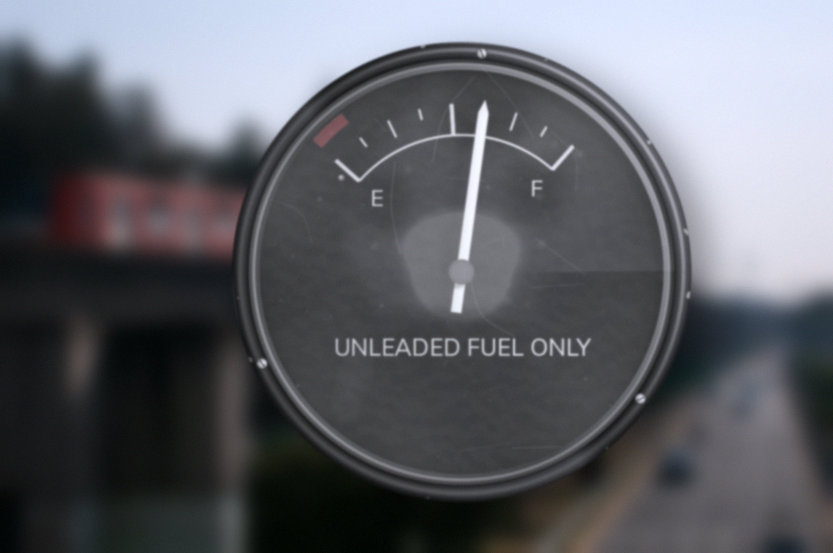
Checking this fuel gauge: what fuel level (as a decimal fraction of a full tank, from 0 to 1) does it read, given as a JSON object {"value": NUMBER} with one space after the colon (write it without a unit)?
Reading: {"value": 0.625}
